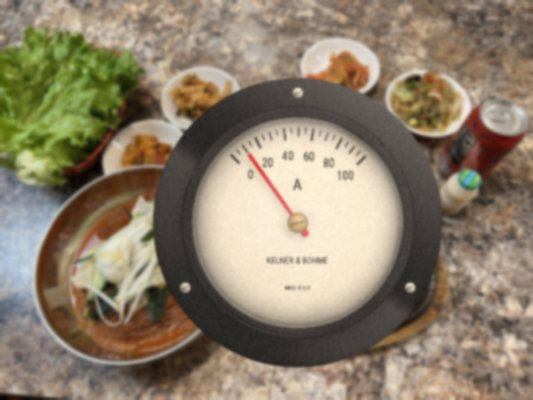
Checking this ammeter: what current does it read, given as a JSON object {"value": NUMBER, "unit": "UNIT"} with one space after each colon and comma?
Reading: {"value": 10, "unit": "A"}
